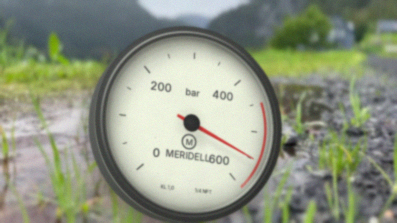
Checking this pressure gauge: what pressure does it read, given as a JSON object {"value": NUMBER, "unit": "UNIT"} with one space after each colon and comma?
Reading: {"value": 550, "unit": "bar"}
